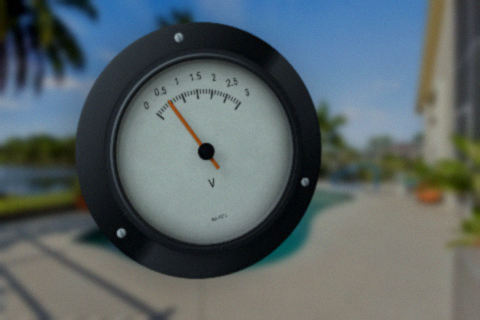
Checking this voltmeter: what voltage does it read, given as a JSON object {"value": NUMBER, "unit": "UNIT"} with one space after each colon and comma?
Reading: {"value": 0.5, "unit": "V"}
